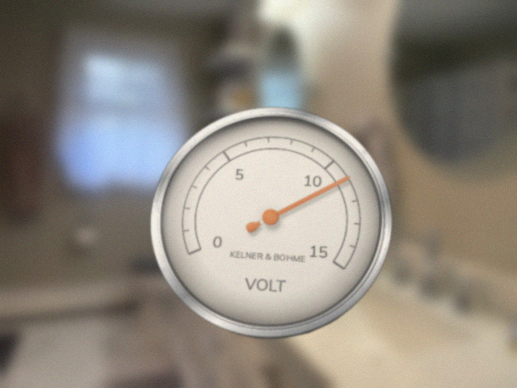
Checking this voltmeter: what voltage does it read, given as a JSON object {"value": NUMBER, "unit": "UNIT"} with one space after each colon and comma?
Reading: {"value": 11, "unit": "V"}
